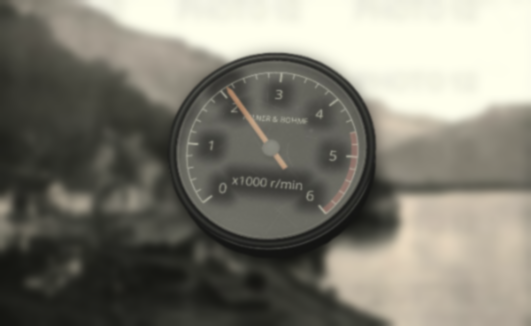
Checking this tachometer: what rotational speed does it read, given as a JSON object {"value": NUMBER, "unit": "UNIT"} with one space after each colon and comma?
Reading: {"value": 2100, "unit": "rpm"}
